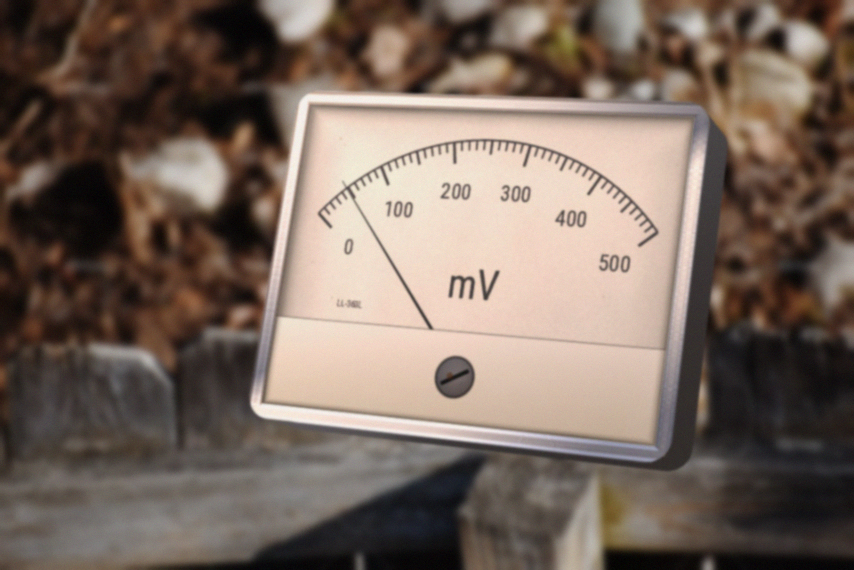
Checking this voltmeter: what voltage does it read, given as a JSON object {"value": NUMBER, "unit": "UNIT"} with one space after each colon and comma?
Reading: {"value": 50, "unit": "mV"}
